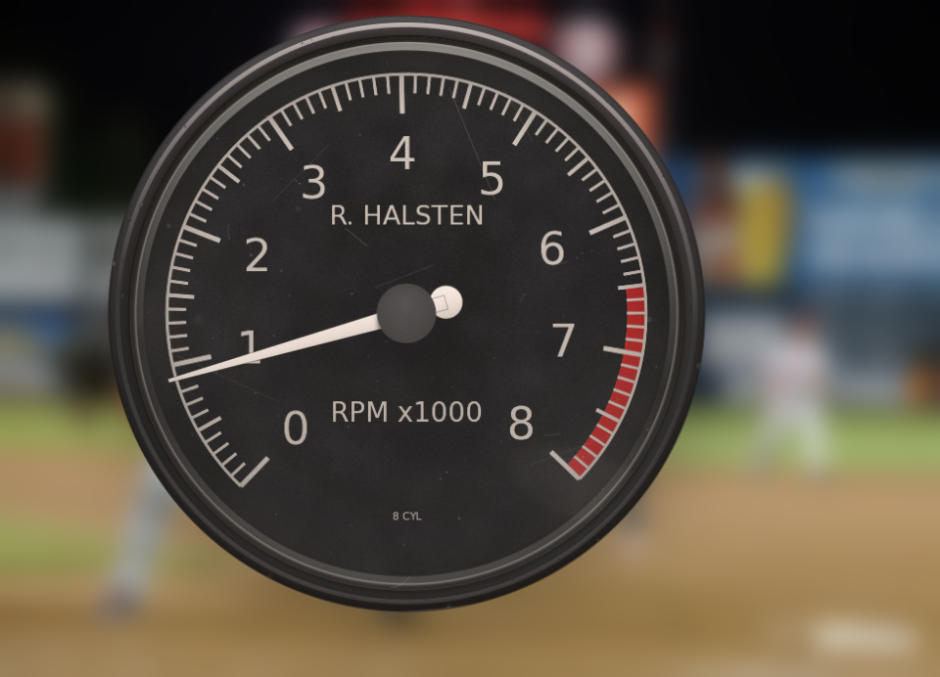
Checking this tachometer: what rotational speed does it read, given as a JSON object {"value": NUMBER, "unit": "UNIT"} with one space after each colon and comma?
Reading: {"value": 900, "unit": "rpm"}
